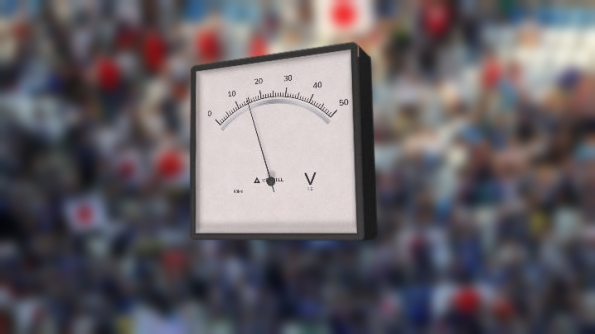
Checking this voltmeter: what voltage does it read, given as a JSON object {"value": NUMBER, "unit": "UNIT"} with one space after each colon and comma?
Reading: {"value": 15, "unit": "V"}
